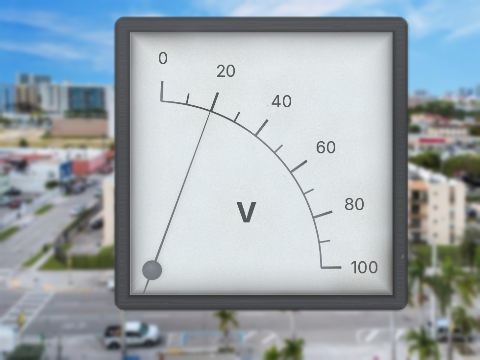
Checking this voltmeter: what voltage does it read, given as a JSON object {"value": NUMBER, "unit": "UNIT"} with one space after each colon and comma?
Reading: {"value": 20, "unit": "V"}
